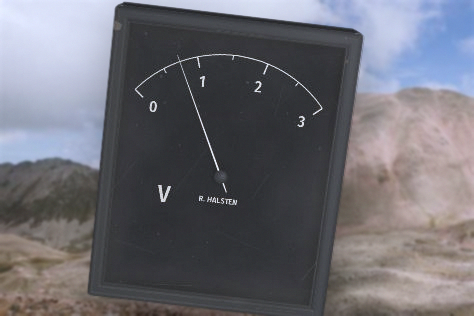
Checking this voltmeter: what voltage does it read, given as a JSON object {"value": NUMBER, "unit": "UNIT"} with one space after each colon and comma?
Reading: {"value": 0.75, "unit": "V"}
